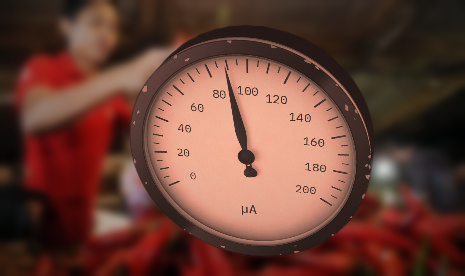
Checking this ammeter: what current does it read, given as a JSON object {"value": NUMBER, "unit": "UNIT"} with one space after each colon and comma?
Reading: {"value": 90, "unit": "µA"}
